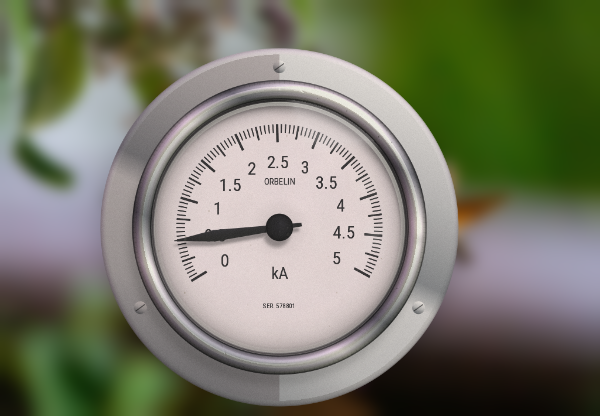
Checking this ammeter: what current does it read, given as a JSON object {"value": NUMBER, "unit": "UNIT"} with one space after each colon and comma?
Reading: {"value": 0.5, "unit": "kA"}
